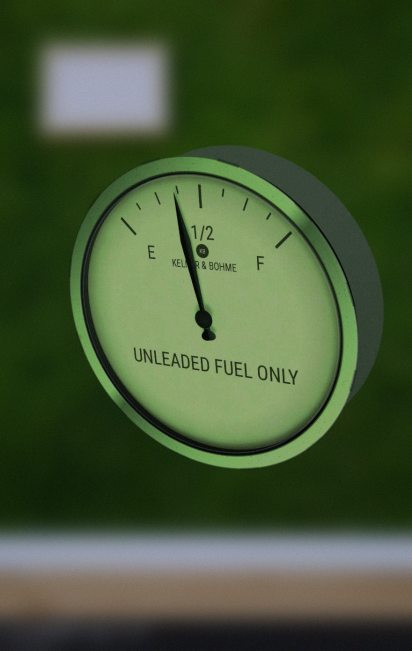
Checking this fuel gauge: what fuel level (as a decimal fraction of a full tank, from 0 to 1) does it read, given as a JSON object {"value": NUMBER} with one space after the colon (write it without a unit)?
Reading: {"value": 0.375}
